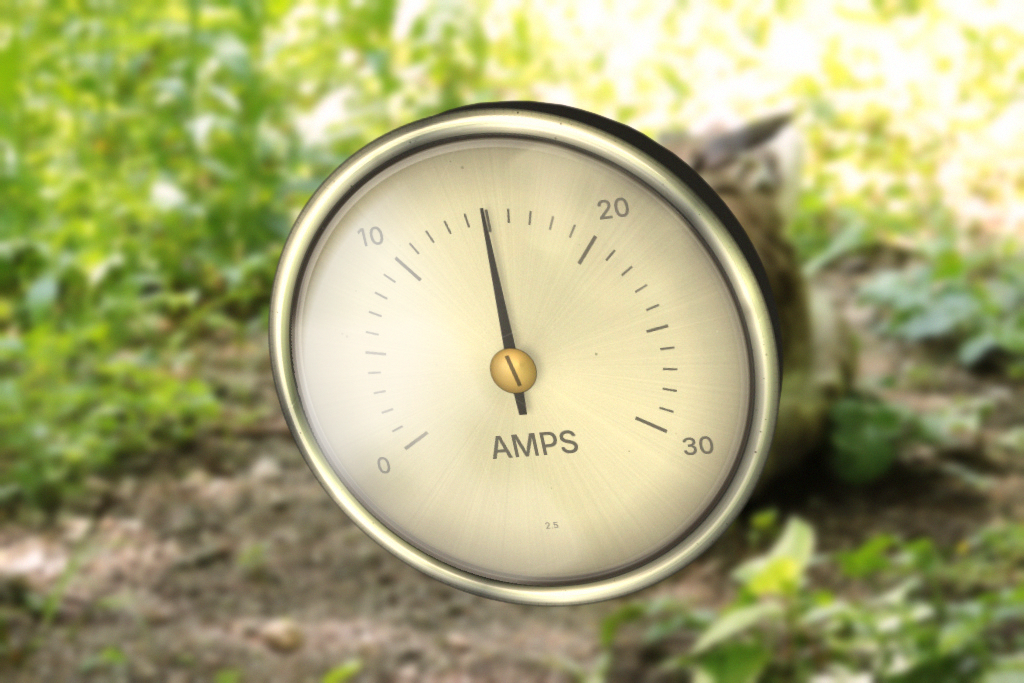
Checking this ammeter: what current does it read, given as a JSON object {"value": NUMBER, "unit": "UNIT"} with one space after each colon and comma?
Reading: {"value": 15, "unit": "A"}
